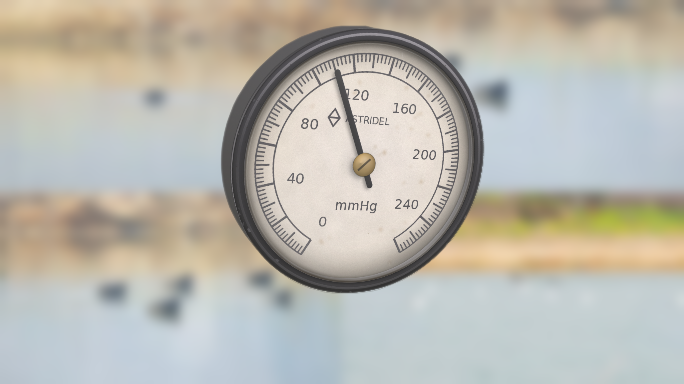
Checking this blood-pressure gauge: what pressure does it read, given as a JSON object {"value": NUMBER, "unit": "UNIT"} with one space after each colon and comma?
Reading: {"value": 110, "unit": "mmHg"}
